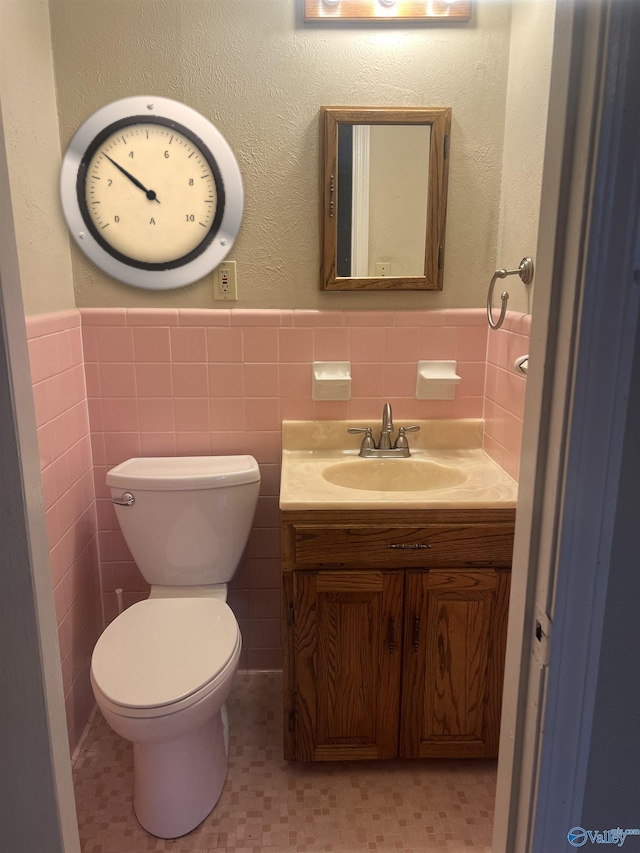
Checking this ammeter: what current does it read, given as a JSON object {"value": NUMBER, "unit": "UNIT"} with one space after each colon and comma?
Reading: {"value": 3, "unit": "A"}
